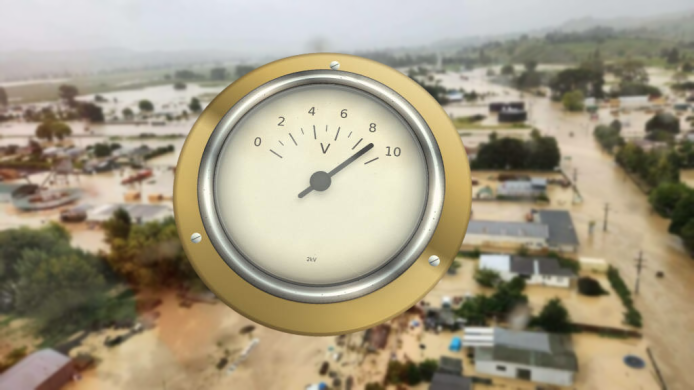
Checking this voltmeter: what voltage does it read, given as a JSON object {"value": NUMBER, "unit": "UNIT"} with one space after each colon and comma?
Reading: {"value": 9, "unit": "V"}
